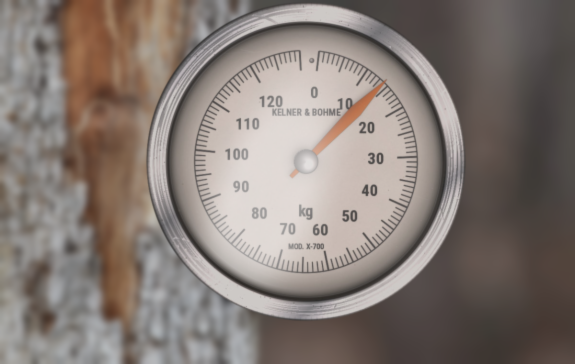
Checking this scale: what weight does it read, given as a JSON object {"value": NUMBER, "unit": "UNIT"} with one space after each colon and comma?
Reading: {"value": 14, "unit": "kg"}
